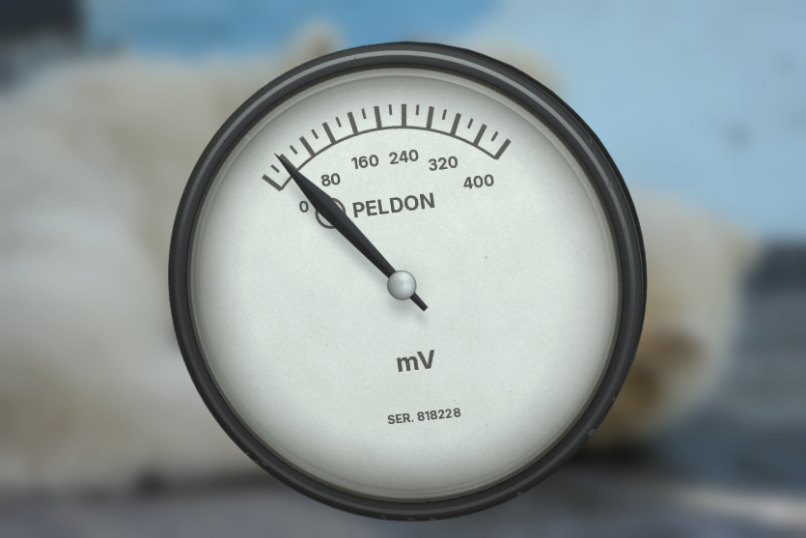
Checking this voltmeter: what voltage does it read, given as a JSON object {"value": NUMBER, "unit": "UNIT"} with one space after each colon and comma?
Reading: {"value": 40, "unit": "mV"}
